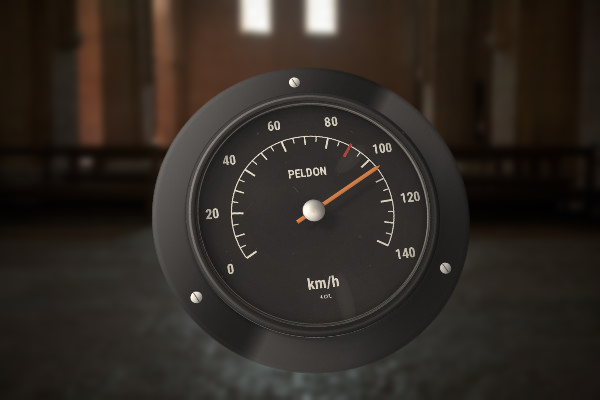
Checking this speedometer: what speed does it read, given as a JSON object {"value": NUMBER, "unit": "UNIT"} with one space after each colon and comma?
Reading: {"value": 105, "unit": "km/h"}
